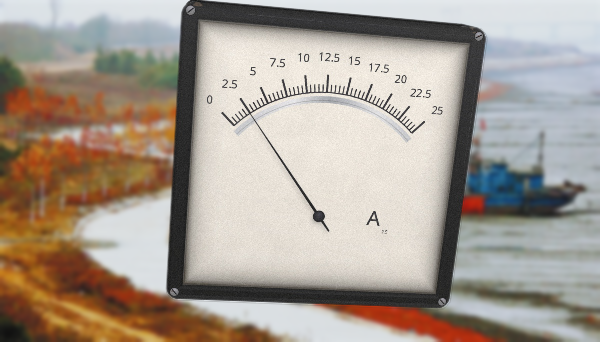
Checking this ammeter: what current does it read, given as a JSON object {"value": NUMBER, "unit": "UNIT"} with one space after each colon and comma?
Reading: {"value": 2.5, "unit": "A"}
